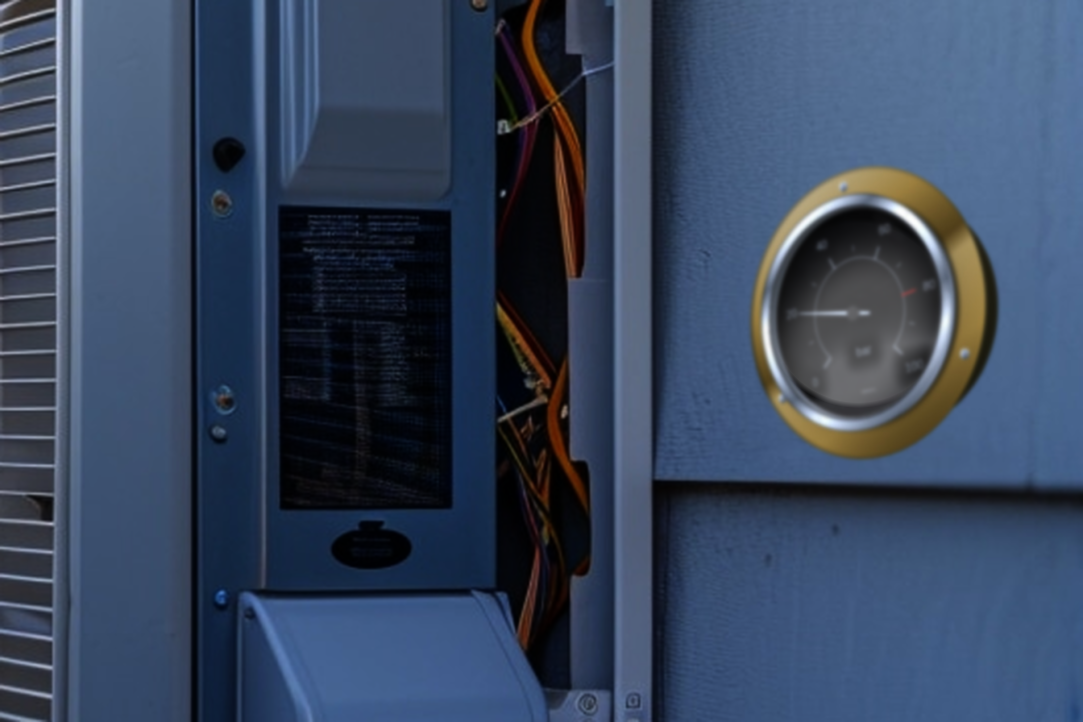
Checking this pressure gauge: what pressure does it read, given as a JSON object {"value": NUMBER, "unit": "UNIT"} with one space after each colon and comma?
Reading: {"value": 20, "unit": "bar"}
